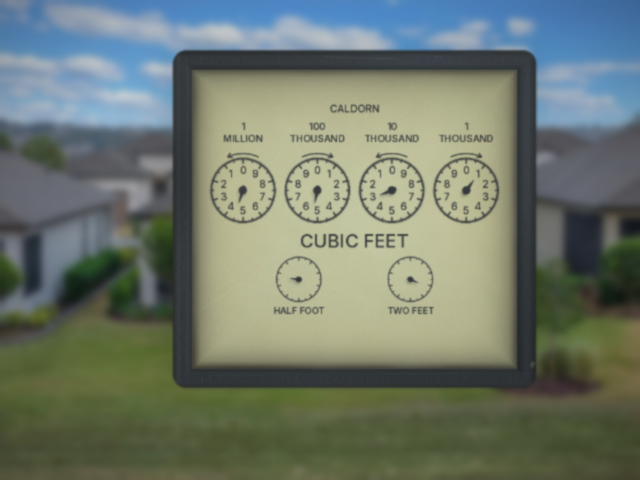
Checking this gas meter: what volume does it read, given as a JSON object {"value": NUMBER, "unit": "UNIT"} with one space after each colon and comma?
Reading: {"value": 453100, "unit": "ft³"}
